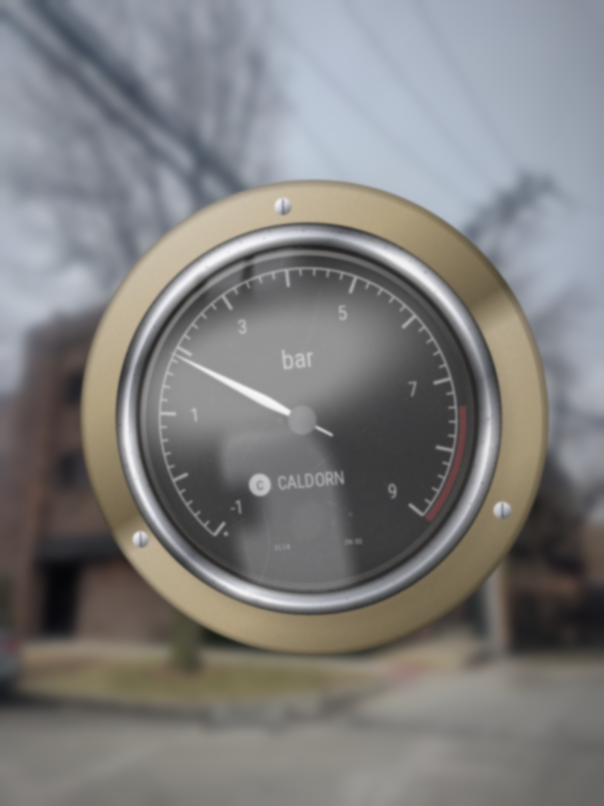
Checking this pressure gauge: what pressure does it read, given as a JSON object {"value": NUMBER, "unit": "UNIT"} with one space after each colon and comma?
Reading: {"value": 1.9, "unit": "bar"}
